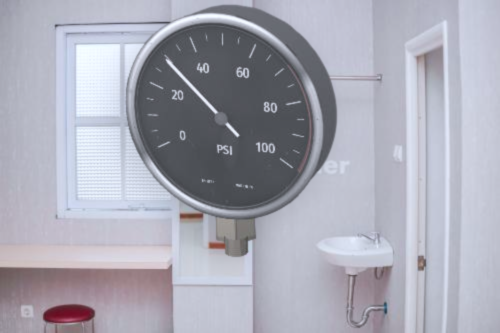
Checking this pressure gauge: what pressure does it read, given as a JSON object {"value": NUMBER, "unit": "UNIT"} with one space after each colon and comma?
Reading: {"value": 30, "unit": "psi"}
